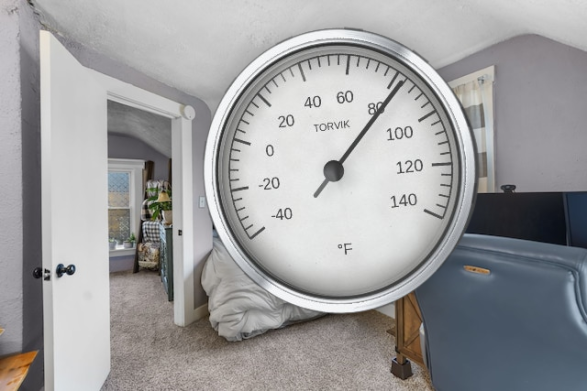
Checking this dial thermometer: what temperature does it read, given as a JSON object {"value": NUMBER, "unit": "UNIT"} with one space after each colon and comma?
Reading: {"value": 84, "unit": "°F"}
